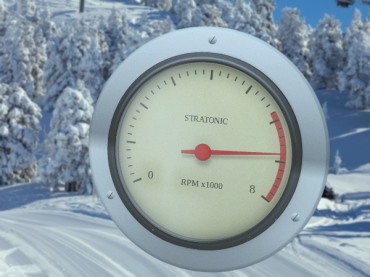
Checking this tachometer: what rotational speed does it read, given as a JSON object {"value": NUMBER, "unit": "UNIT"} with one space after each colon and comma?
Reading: {"value": 6800, "unit": "rpm"}
